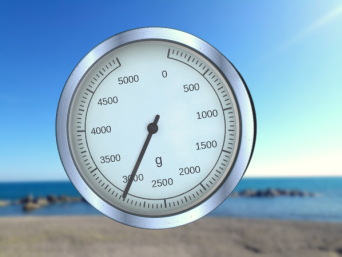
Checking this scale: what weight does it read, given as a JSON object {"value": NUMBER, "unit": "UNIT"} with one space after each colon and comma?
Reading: {"value": 3000, "unit": "g"}
